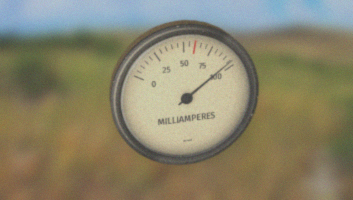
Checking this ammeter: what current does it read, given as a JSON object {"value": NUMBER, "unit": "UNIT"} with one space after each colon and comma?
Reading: {"value": 95, "unit": "mA"}
